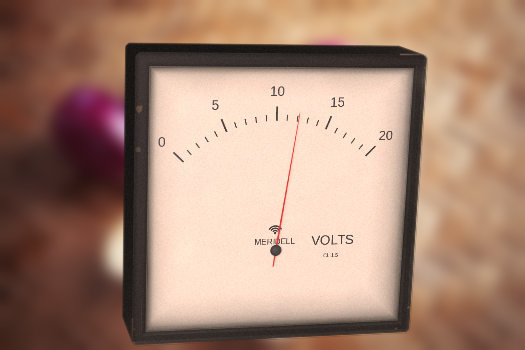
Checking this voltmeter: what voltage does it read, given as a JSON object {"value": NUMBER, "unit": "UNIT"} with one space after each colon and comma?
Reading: {"value": 12, "unit": "V"}
